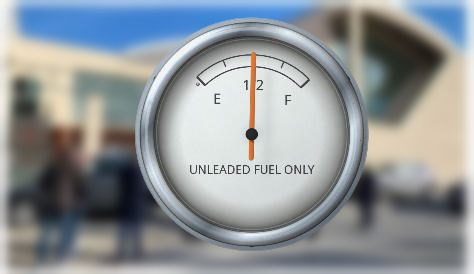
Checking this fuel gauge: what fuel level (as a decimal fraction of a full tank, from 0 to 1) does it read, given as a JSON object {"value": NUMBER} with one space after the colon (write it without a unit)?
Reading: {"value": 0.5}
